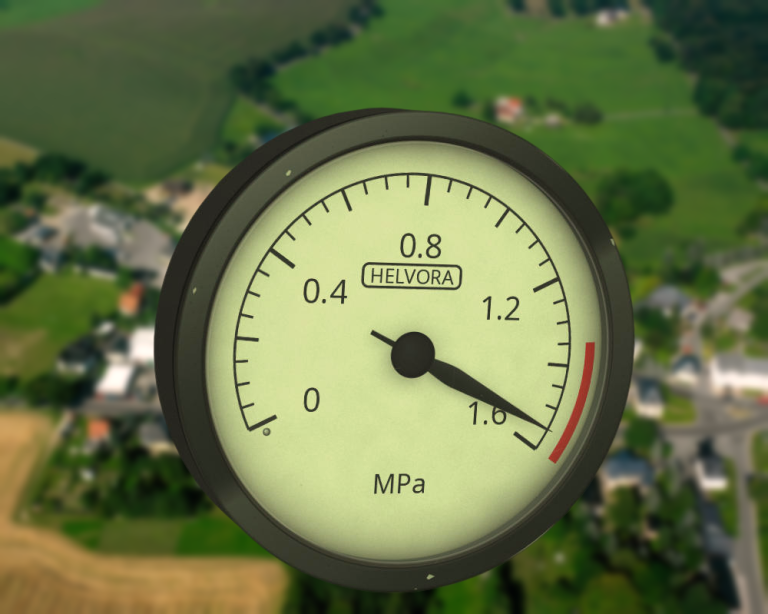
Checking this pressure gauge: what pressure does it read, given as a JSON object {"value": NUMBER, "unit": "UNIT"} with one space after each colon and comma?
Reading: {"value": 1.55, "unit": "MPa"}
